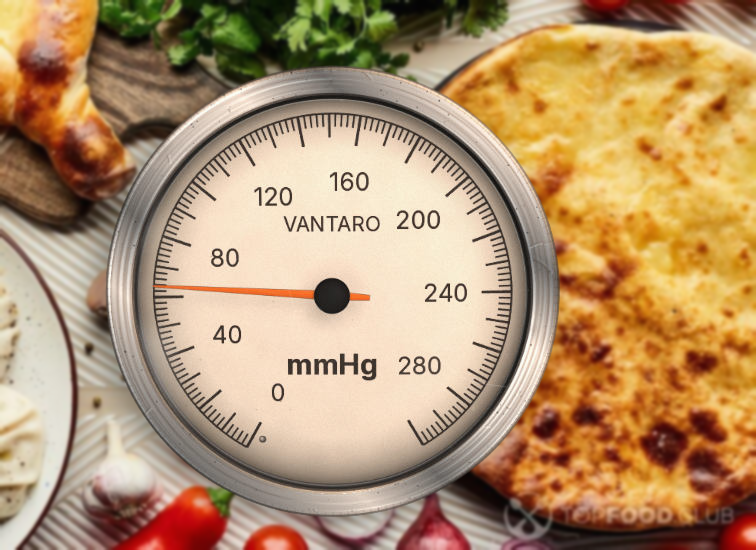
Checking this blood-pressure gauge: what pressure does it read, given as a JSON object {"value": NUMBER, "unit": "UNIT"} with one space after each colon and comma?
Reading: {"value": 64, "unit": "mmHg"}
